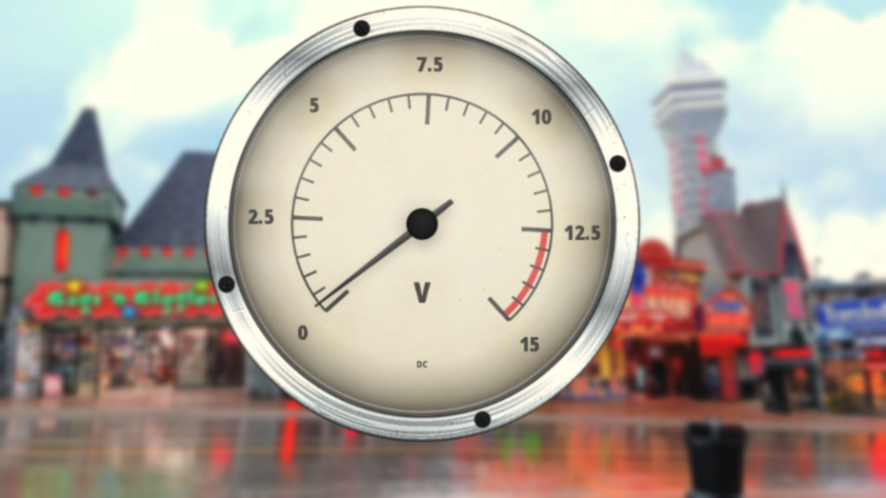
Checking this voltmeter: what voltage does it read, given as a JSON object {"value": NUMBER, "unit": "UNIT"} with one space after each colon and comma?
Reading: {"value": 0.25, "unit": "V"}
